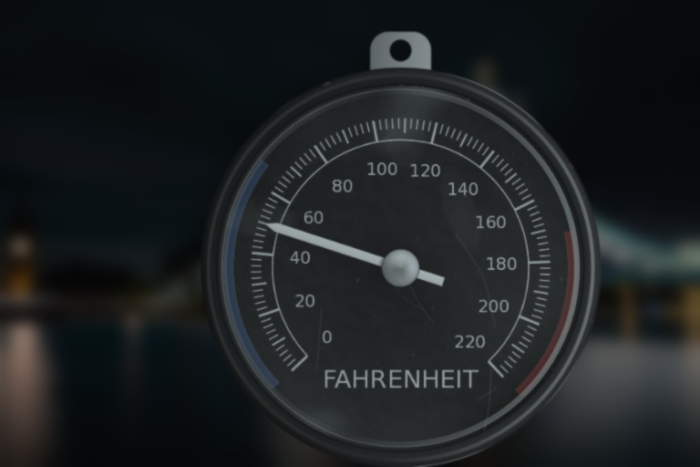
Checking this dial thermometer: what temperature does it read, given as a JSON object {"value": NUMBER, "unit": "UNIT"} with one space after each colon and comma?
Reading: {"value": 50, "unit": "°F"}
